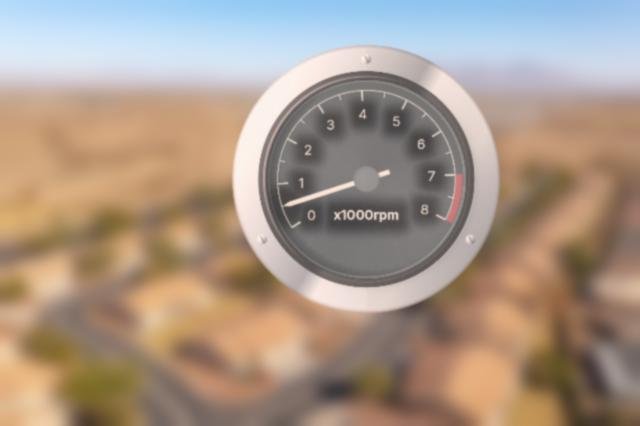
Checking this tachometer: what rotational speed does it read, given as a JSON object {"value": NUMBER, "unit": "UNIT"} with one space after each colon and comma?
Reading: {"value": 500, "unit": "rpm"}
